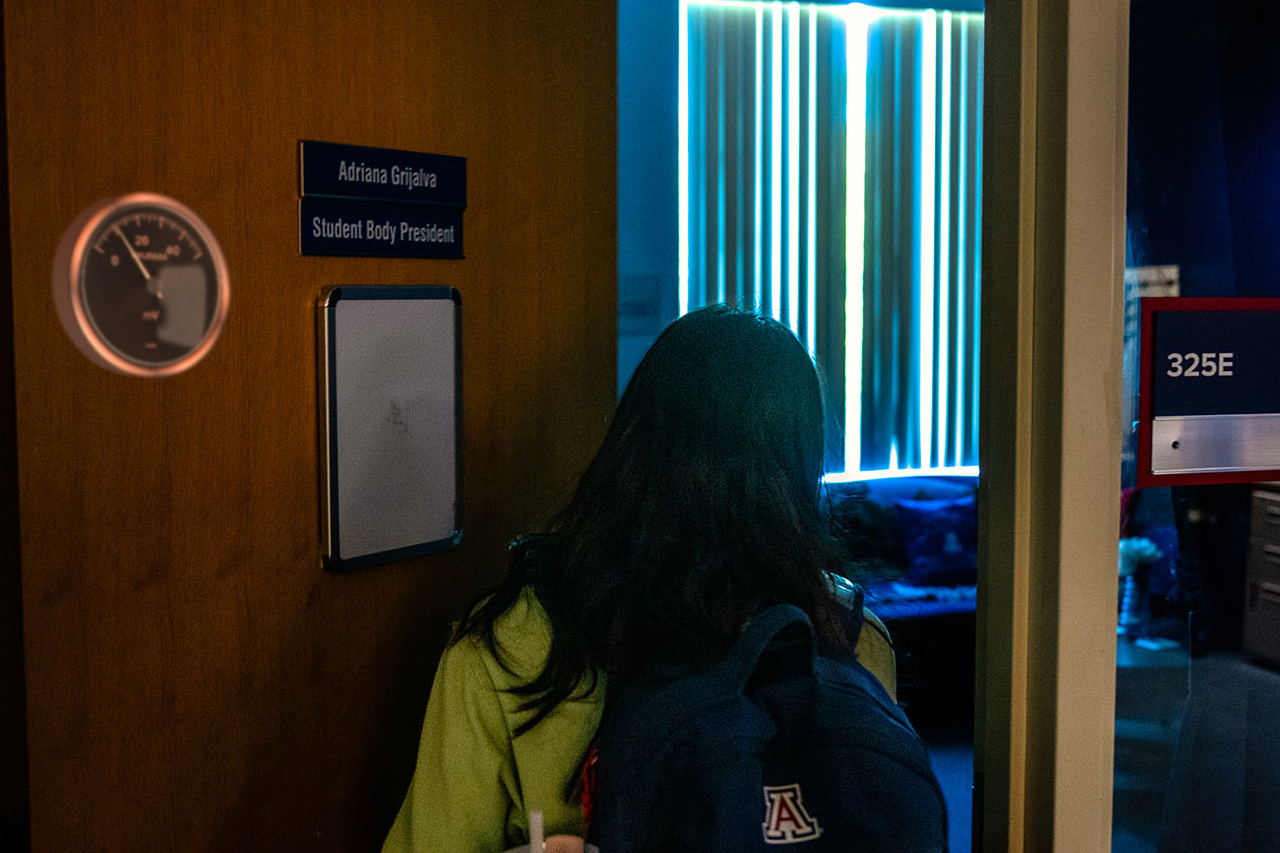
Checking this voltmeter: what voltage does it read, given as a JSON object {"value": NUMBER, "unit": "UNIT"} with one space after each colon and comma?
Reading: {"value": 10, "unit": "mV"}
